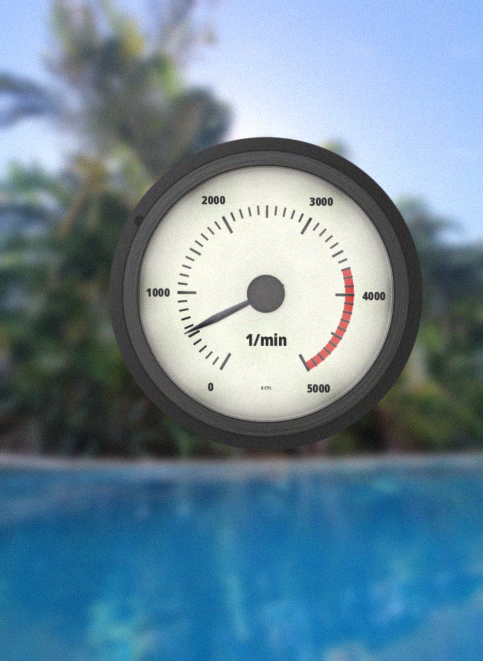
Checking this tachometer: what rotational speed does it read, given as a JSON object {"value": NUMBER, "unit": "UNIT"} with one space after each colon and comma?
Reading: {"value": 550, "unit": "rpm"}
